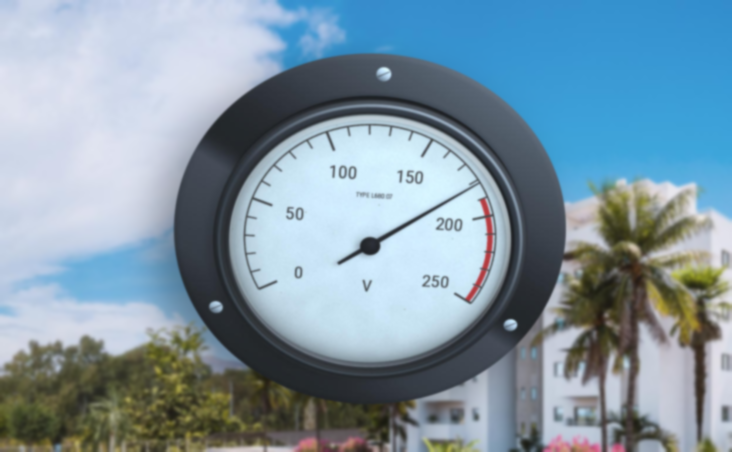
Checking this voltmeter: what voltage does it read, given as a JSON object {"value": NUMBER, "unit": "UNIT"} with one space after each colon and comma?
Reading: {"value": 180, "unit": "V"}
